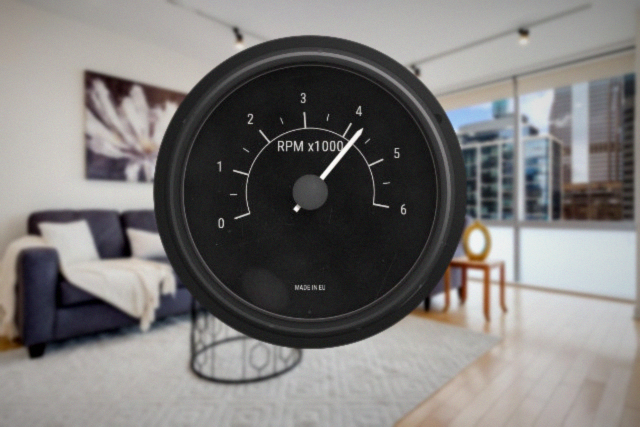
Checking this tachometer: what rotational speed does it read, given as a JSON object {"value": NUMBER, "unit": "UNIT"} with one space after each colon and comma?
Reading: {"value": 4250, "unit": "rpm"}
